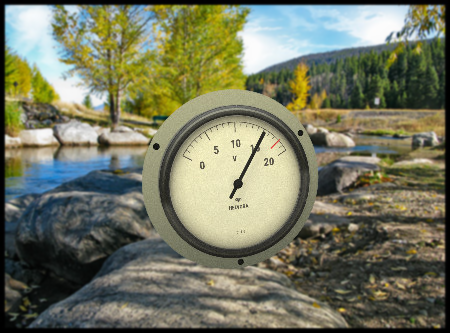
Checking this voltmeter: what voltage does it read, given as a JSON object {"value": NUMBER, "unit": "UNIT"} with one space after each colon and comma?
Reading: {"value": 15, "unit": "V"}
